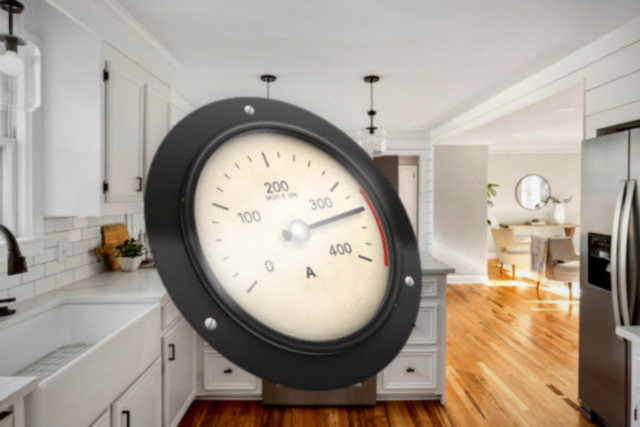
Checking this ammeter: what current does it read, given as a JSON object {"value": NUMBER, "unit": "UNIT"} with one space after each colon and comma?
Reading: {"value": 340, "unit": "A"}
